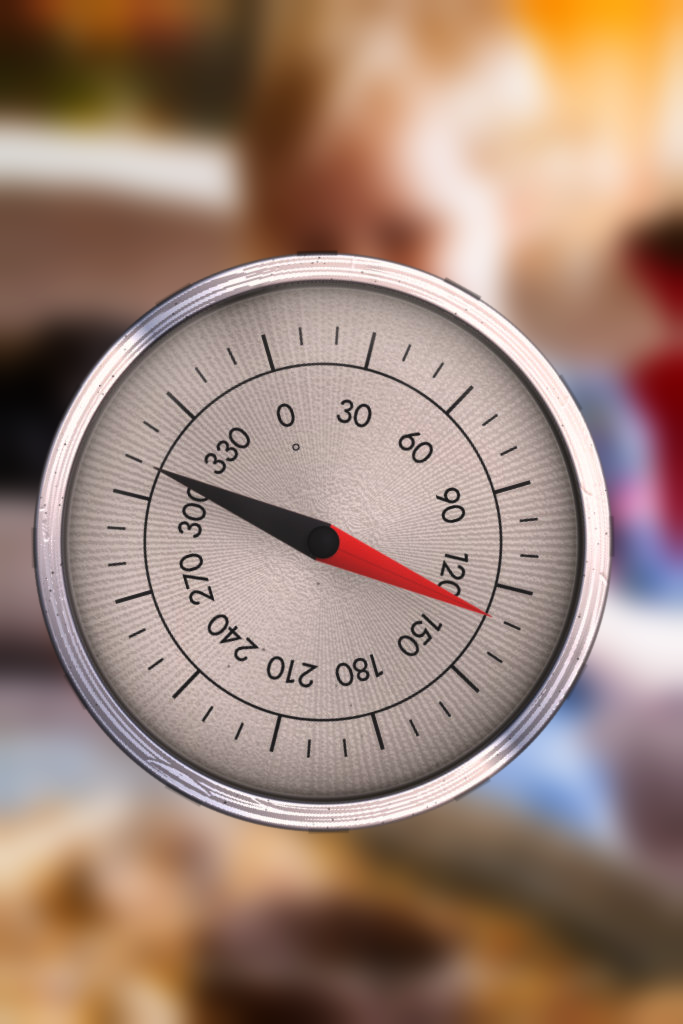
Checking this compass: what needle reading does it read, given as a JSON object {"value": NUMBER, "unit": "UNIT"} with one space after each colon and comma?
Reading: {"value": 130, "unit": "°"}
